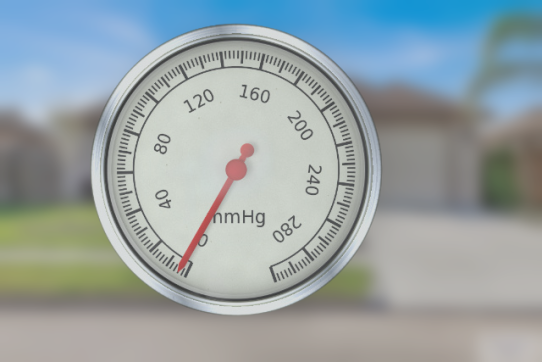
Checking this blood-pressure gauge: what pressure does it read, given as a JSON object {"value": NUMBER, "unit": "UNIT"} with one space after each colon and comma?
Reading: {"value": 4, "unit": "mmHg"}
